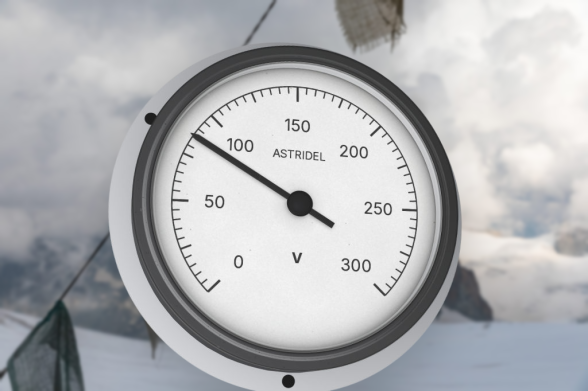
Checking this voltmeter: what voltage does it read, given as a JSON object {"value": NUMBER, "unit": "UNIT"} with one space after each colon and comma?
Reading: {"value": 85, "unit": "V"}
